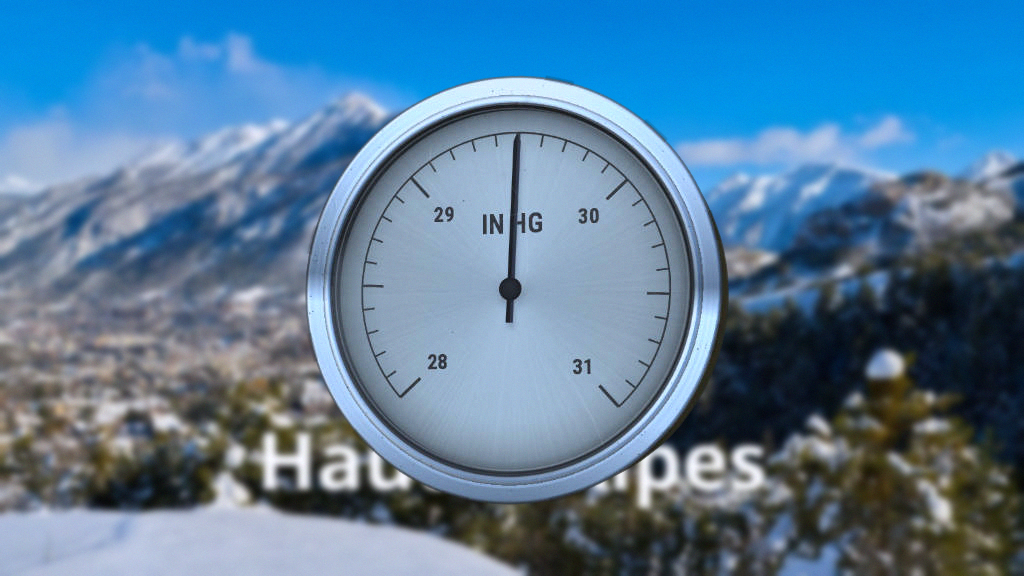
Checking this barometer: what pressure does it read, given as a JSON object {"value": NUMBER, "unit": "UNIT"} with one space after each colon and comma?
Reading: {"value": 29.5, "unit": "inHg"}
